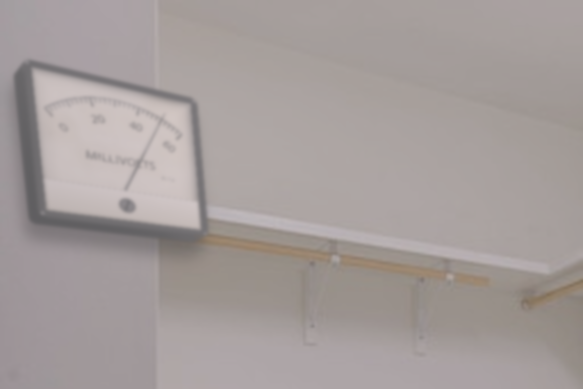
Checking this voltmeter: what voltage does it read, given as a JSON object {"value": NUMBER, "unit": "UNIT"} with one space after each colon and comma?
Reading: {"value": 50, "unit": "mV"}
